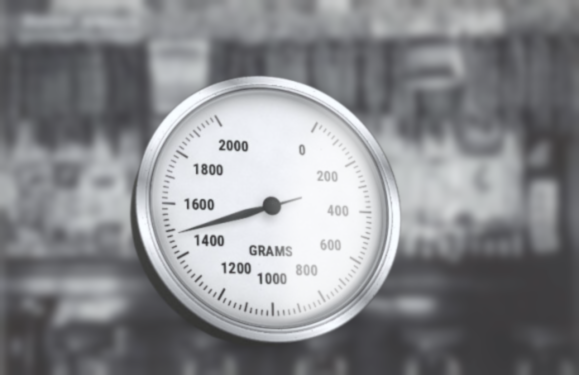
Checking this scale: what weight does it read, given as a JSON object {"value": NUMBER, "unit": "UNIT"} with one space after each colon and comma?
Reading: {"value": 1480, "unit": "g"}
